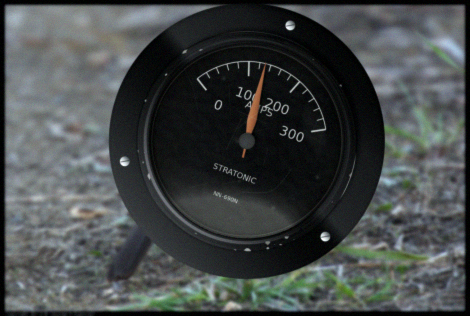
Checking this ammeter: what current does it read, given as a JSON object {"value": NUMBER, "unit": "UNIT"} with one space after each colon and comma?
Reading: {"value": 130, "unit": "A"}
